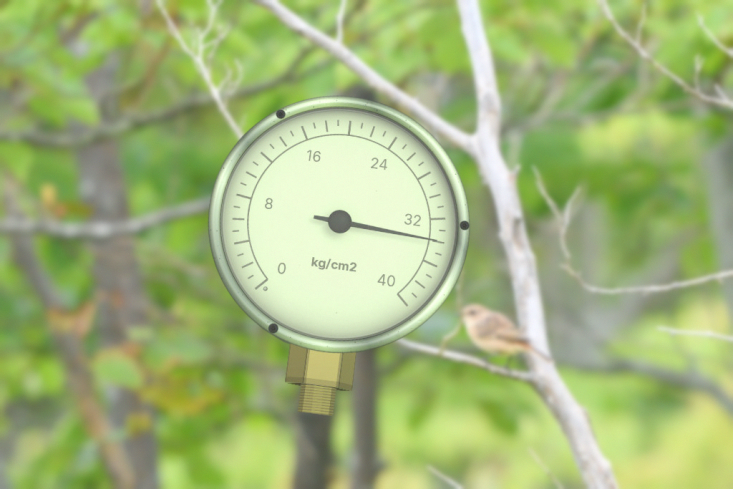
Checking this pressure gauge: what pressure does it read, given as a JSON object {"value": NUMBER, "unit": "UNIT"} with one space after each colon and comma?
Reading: {"value": 34, "unit": "kg/cm²"}
